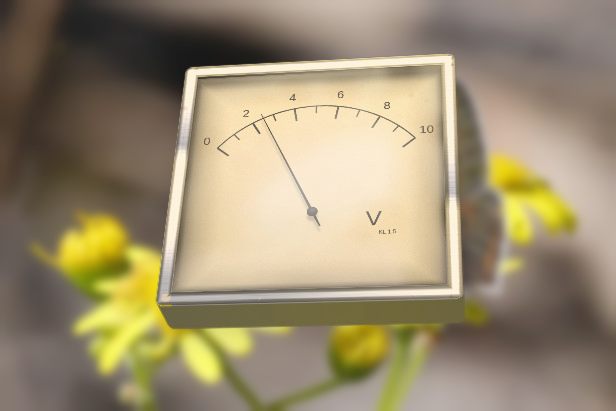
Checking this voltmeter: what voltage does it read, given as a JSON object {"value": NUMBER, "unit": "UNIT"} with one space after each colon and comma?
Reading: {"value": 2.5, "unit": "V"}
